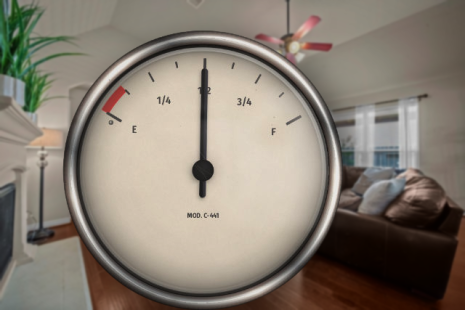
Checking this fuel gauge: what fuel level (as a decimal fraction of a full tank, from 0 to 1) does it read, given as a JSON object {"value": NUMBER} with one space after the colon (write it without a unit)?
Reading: {"value": 0.5}
